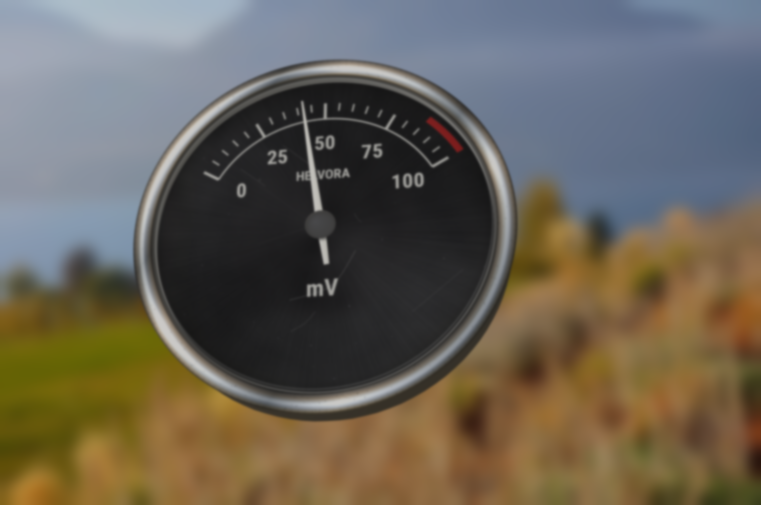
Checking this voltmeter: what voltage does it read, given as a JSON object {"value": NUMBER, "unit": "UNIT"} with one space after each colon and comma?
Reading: {"value": 42.5, "unit": "mV"}
